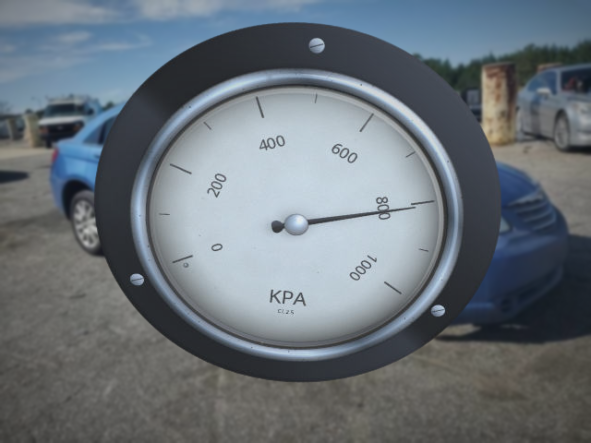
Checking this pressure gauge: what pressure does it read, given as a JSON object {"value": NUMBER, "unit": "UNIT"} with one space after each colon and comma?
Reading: {"value": 800, "unit": "kPa"}
